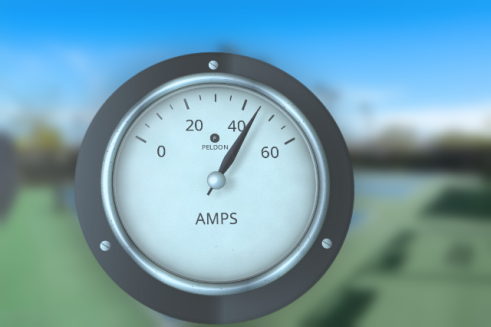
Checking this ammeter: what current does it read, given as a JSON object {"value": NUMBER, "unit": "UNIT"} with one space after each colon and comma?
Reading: {"value": 45, "unit": "A"}
